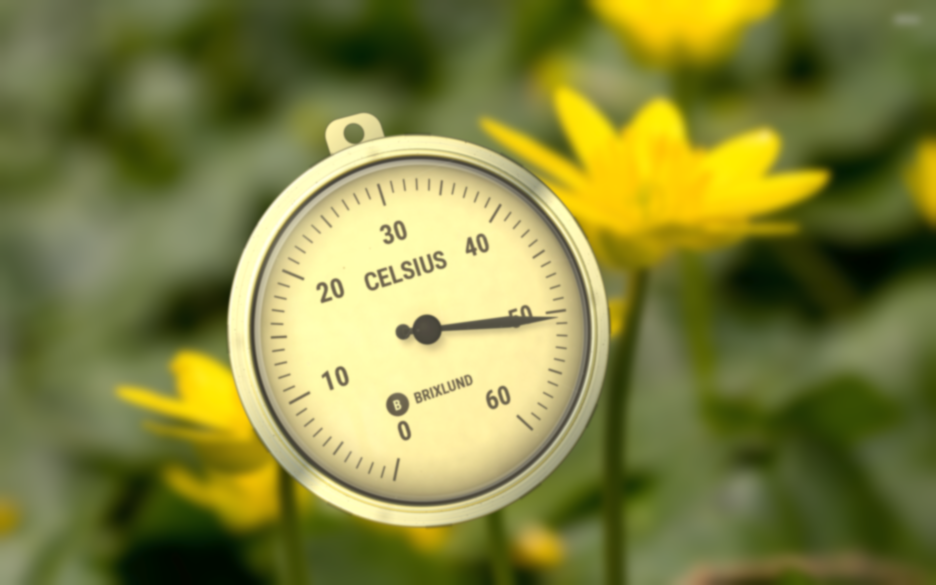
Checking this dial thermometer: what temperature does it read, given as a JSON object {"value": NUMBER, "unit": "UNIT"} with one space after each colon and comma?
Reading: {"value": 50.5, "unit": "°C"}
